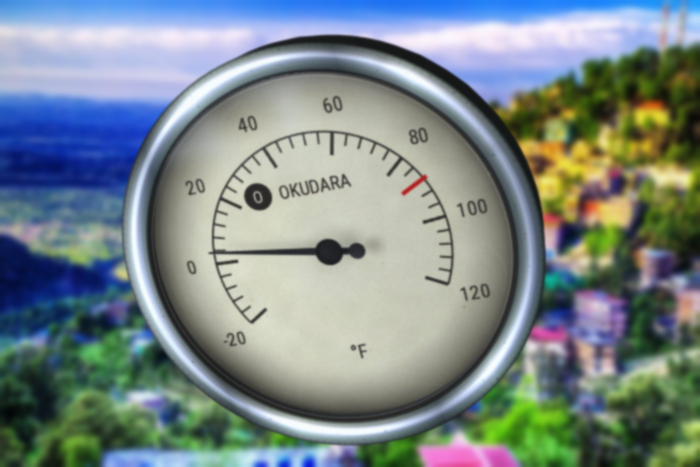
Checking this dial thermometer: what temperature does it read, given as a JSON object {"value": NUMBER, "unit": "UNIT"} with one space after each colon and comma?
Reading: {"value": 4, "unit": "°F"}
